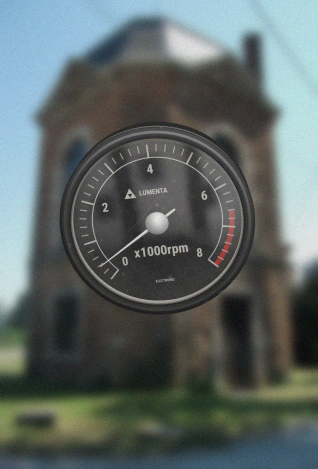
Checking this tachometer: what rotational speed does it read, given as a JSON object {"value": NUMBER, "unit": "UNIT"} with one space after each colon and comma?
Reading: {"value": 400, "unit": "rpm"}
